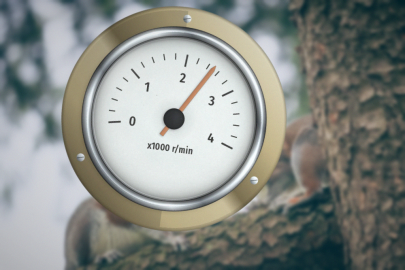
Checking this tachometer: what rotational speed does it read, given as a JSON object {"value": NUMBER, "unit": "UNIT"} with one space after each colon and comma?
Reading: {"value": 2500, "unit": "rpm"}
